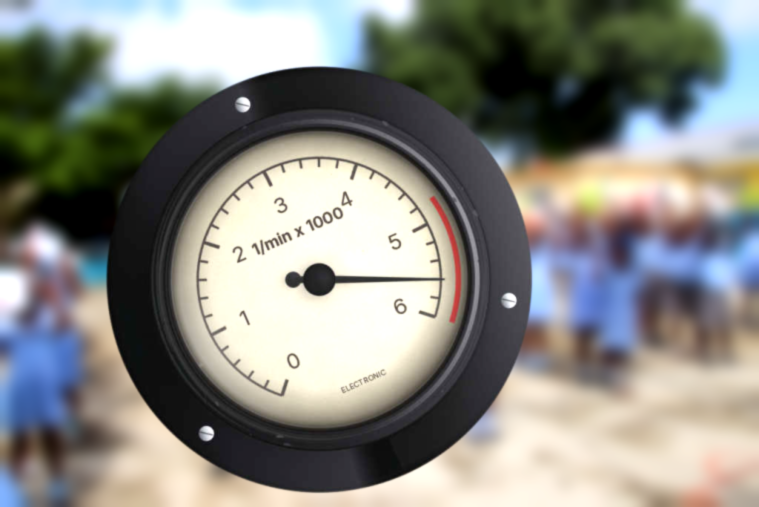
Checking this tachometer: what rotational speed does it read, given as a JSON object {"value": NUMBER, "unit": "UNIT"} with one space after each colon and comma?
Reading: {"value": 5600, "unit": "rpm"}
